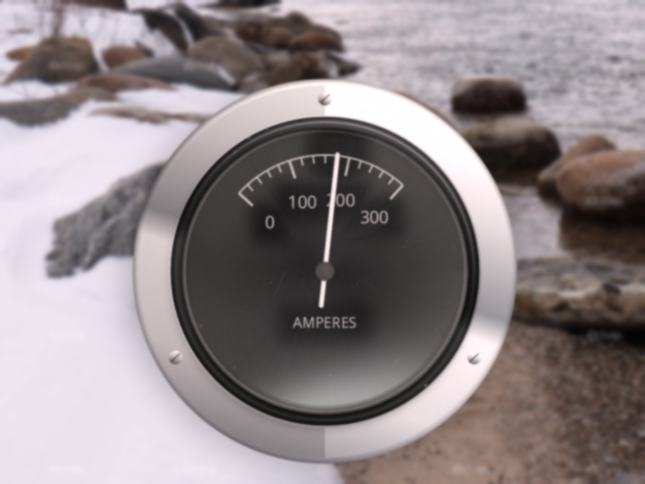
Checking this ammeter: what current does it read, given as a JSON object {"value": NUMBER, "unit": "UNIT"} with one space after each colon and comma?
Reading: {"value": 180, "unit": "A"}
